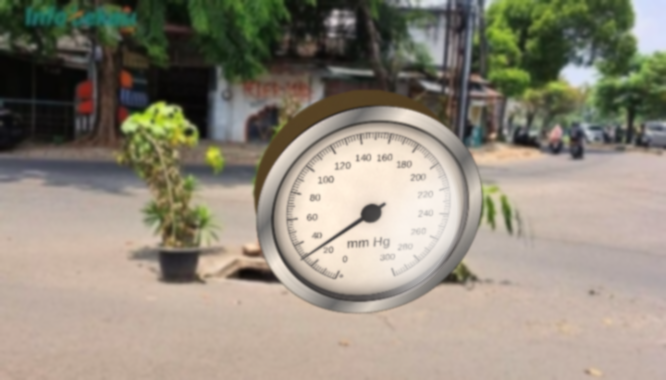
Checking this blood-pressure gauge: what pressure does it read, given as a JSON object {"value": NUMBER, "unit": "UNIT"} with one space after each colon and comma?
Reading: {"value": 30, "unit": "mmHg"}
